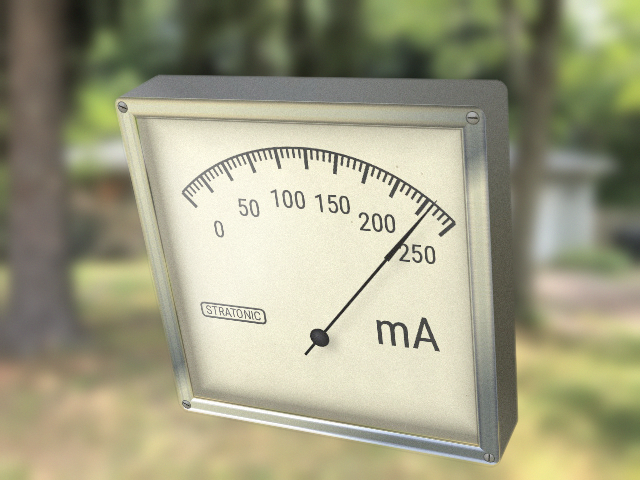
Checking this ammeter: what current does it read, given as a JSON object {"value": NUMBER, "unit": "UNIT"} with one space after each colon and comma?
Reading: {"value": 230, "unit": "mA"}
